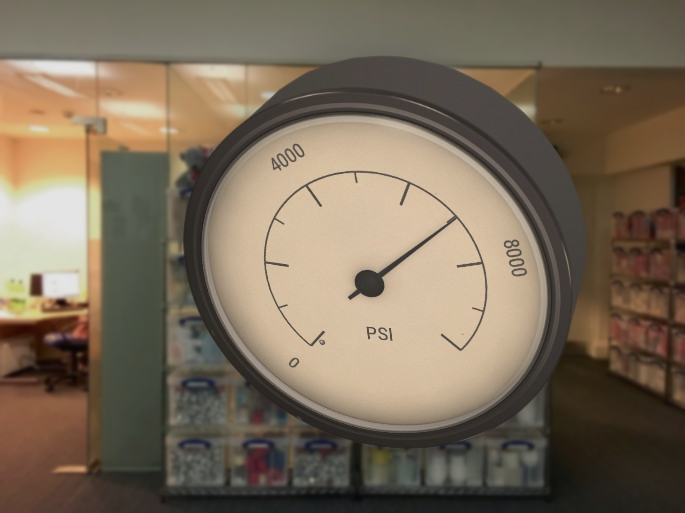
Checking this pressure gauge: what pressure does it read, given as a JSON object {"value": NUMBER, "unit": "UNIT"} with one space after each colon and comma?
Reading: {"value": 7000, "unit": "psi"}
